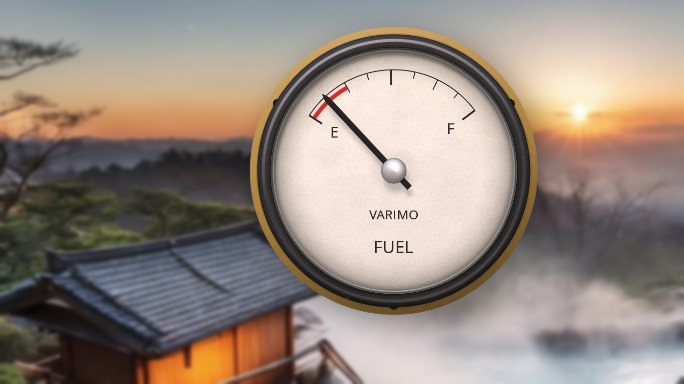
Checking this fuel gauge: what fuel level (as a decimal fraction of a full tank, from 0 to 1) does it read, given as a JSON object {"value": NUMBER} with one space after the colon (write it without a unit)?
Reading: {"value": 0.125}
